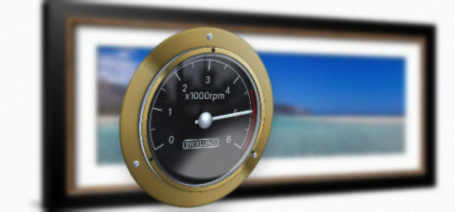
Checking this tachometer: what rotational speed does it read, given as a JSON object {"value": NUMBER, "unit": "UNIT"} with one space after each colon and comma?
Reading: {"value": 5000, "unit": "rpm"}
